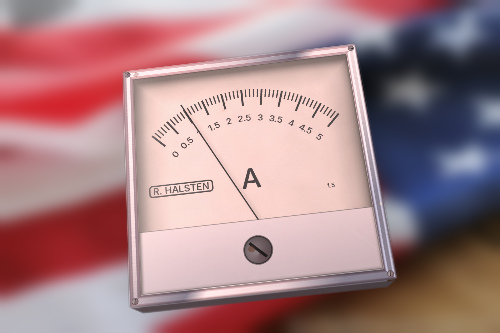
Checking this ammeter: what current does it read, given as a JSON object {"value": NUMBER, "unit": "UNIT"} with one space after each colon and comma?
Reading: {"value": 1, "unit": "A"}
